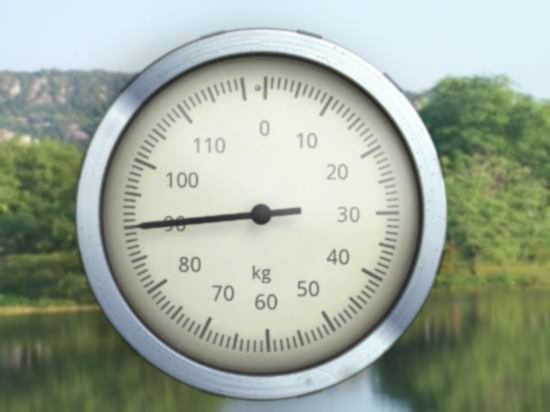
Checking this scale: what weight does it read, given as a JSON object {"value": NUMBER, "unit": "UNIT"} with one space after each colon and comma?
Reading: {"value": 90, "unit": "kg"}
